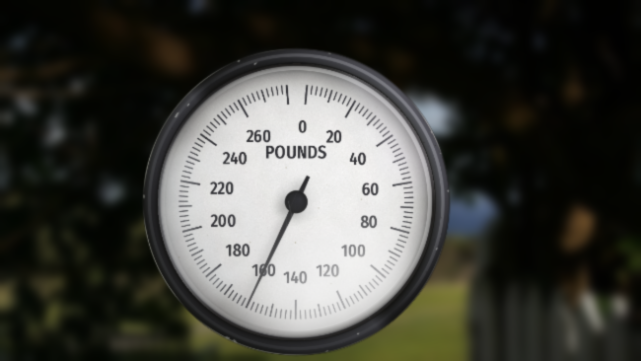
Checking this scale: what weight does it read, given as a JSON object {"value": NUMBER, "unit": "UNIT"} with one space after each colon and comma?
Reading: {"value": 160, "unit": "lb"}
